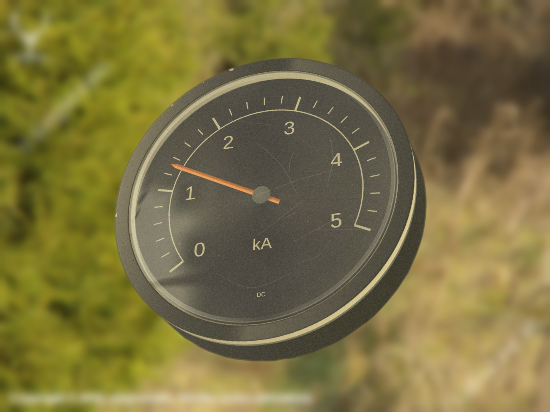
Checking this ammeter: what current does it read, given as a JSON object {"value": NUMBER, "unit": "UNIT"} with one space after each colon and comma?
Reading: {"value": 1.3, "unit": "kA"}
